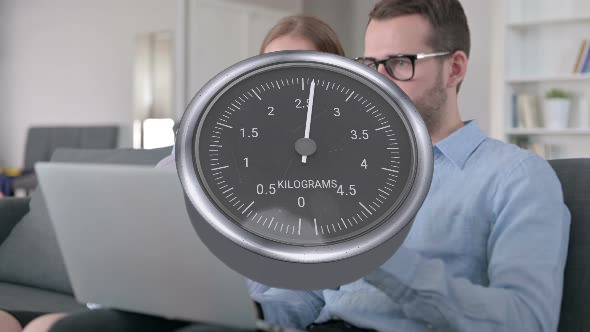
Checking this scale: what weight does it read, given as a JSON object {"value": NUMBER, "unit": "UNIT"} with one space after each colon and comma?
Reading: {"value": 2.6, "unit": "kg"}
